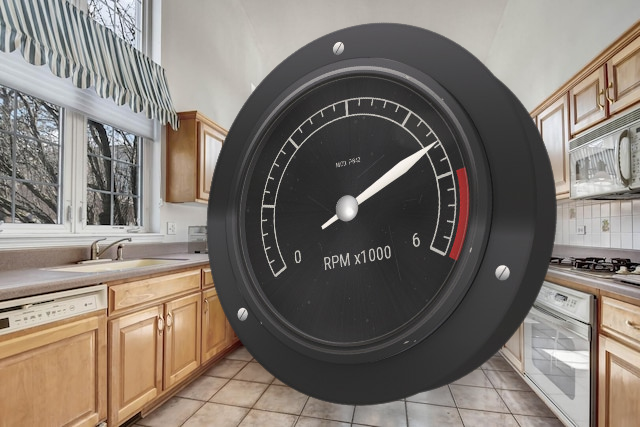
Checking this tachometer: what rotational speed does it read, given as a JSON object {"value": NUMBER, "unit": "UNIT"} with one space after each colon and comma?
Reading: {"value": 4600, "unit": "rpm"}
